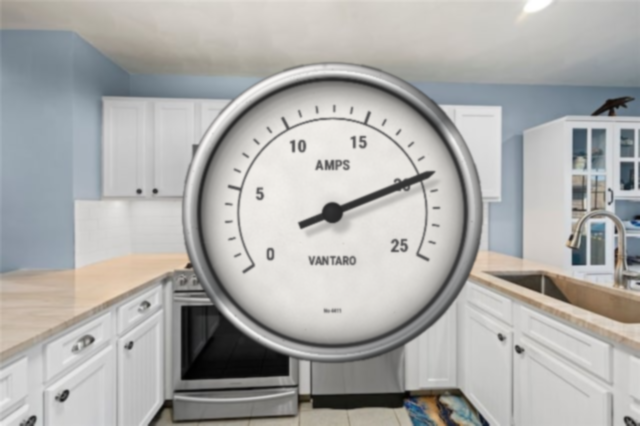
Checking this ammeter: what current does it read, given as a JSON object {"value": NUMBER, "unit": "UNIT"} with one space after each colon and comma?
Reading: {"value": 20, "unit": "A"}
